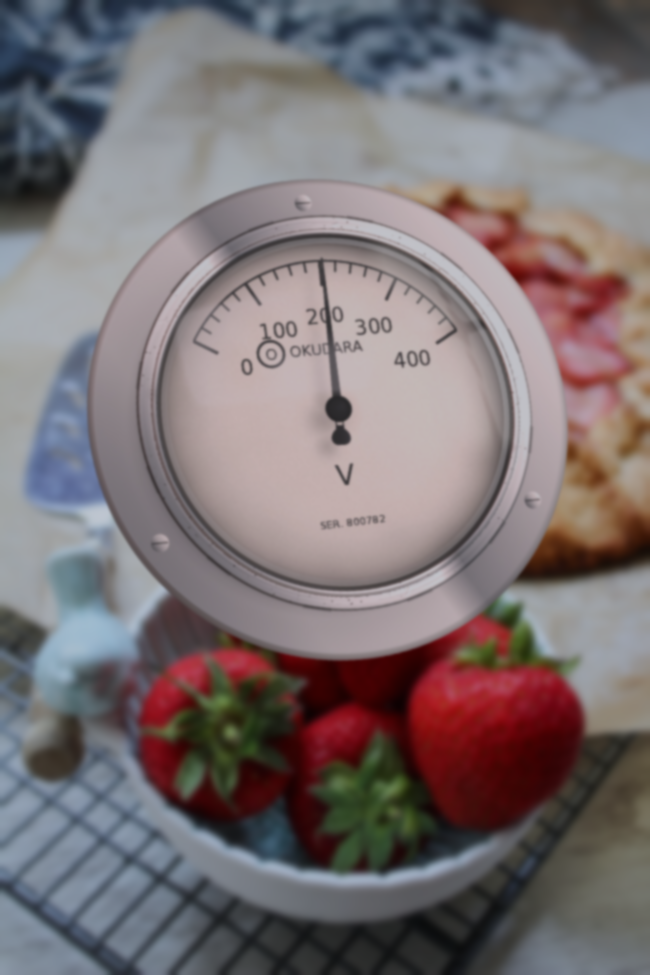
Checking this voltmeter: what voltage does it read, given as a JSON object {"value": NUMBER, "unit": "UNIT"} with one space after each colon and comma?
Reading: {"value": 200, "unit": "V"}
